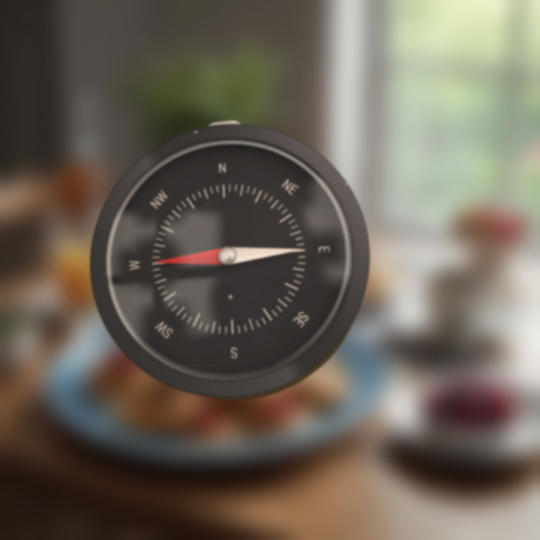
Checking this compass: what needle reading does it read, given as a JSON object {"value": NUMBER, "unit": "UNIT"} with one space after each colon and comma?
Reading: {"value": 270, "unit": "°"}
